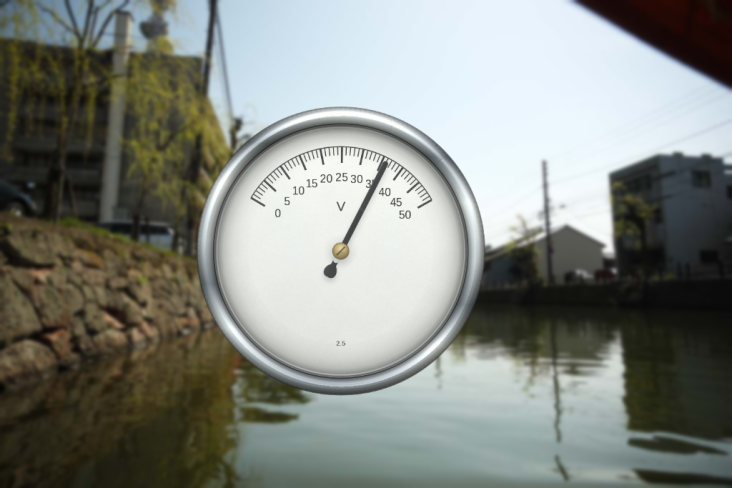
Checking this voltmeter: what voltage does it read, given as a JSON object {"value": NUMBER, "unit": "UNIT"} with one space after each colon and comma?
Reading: {"value": 36, "unit": "V"}
